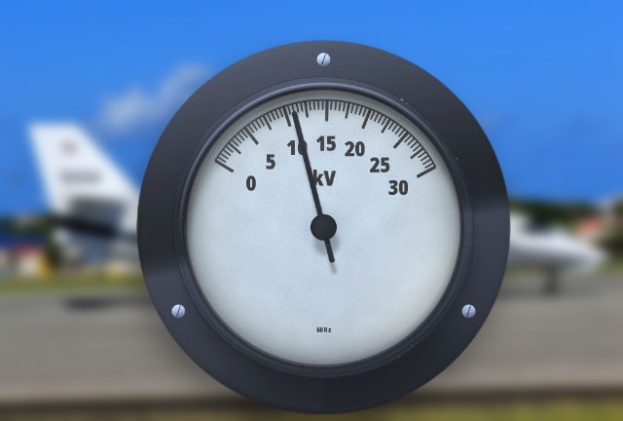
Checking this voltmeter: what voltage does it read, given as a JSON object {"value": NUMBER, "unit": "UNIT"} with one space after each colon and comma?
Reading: {"value": 11, "unit": "kV"}
